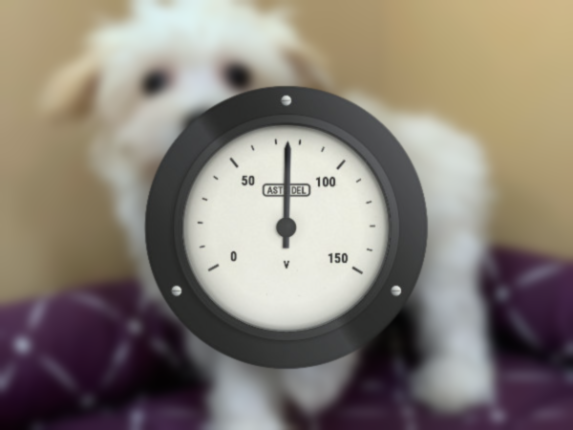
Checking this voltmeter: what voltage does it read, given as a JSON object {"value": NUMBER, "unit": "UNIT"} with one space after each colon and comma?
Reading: {"value": 75, "unit": "V"}
